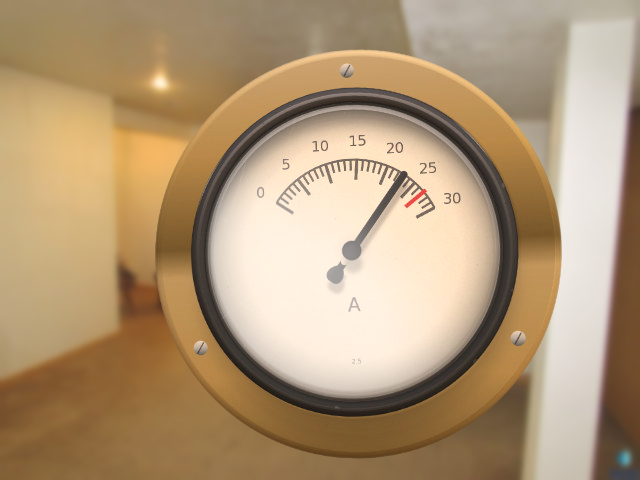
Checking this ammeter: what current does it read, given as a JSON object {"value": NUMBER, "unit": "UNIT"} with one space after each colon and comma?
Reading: {"value": 23, "unit": "A"}
